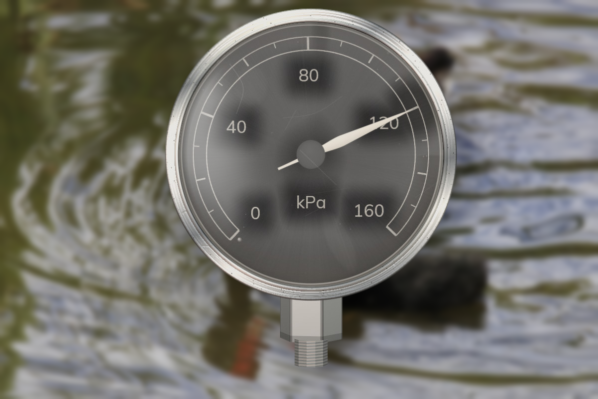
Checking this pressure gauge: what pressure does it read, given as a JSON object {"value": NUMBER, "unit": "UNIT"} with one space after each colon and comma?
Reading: {"value": 120, "unit": "kPa"}
